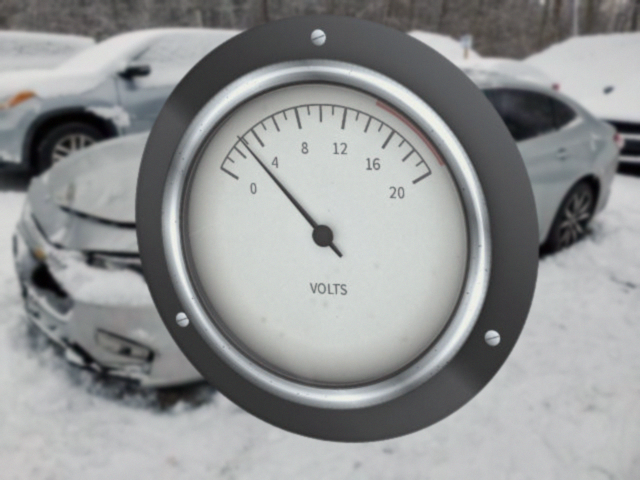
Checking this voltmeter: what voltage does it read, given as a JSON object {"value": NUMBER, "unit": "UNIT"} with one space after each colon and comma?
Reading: {"value": 3, "unit": "V"}
